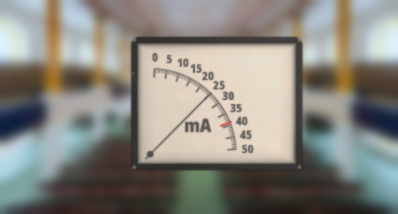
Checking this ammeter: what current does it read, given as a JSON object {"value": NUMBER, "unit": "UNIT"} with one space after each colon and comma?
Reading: {"value": 25, "unit": "mA"}
